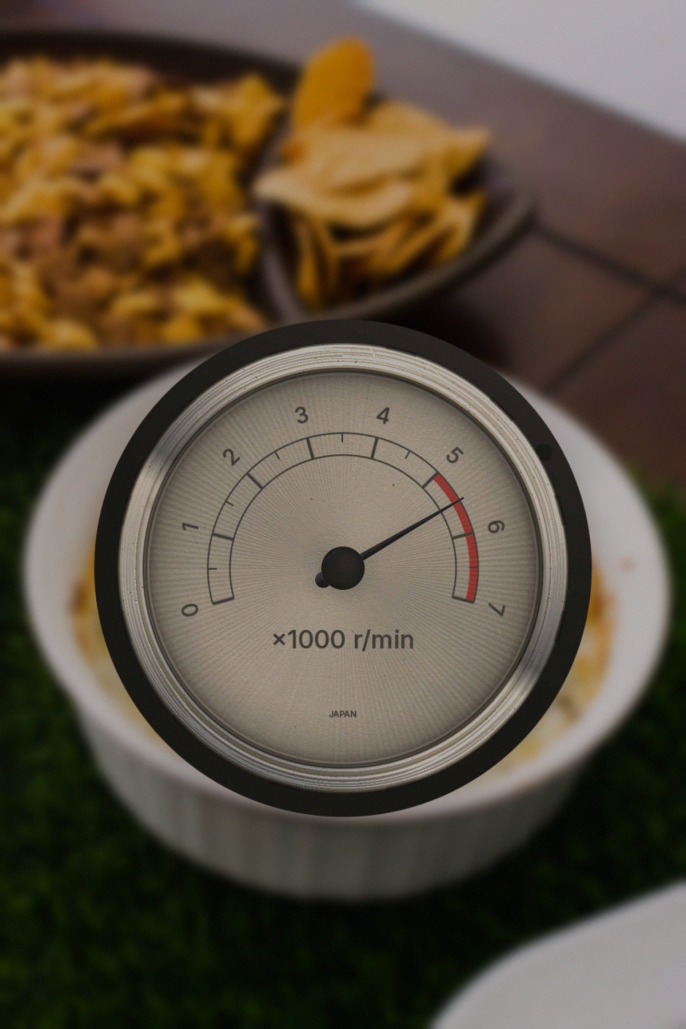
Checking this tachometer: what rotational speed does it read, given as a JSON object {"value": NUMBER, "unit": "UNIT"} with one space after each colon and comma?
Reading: {"value": 5500, "unit": "rpm"}
